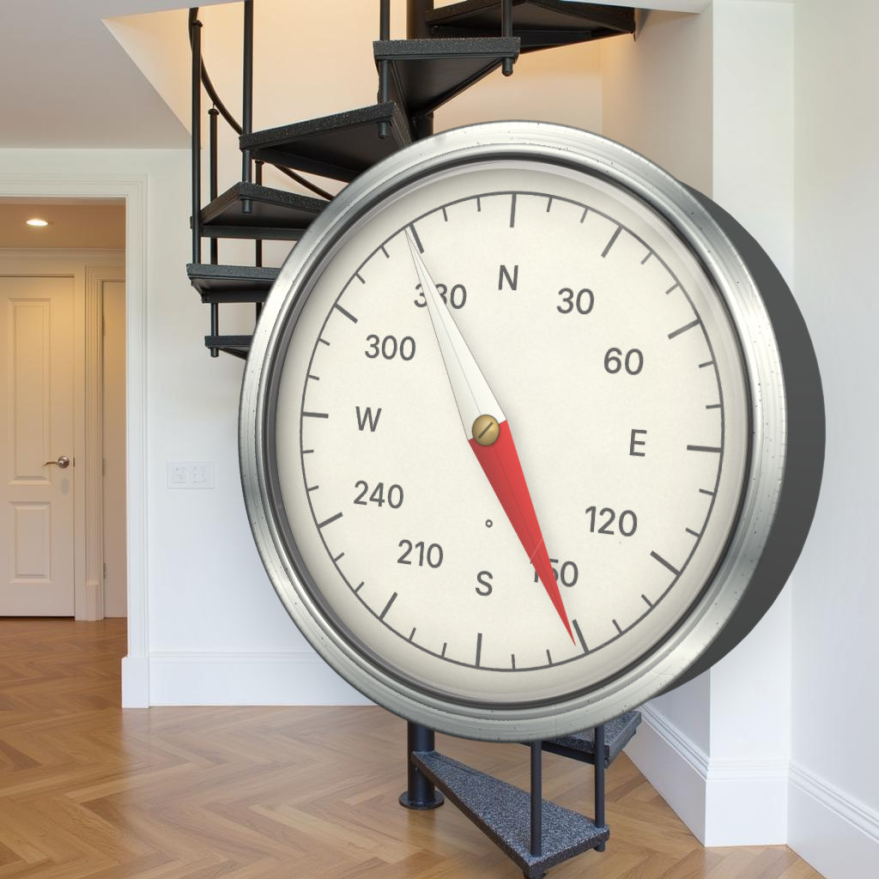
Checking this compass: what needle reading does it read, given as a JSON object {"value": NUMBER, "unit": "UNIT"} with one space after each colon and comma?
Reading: {"value": 150, "unit": "°"}
